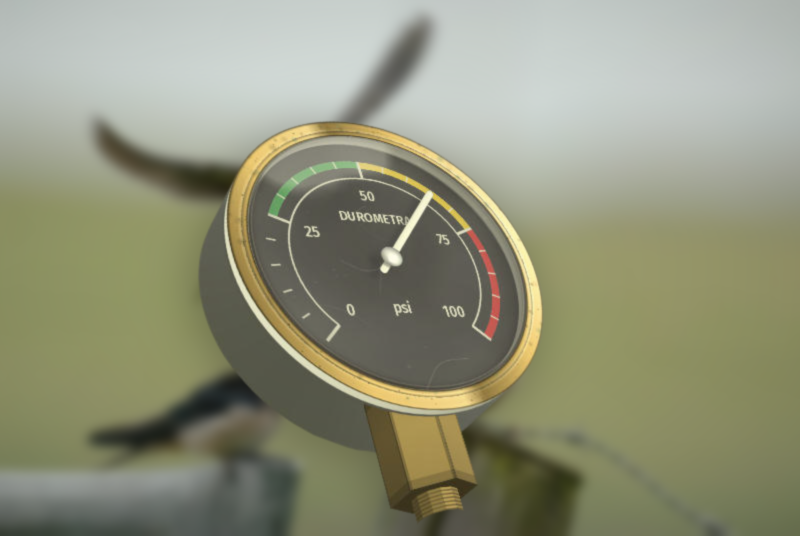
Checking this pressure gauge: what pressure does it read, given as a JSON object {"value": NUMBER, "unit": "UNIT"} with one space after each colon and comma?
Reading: {"value": 65, "unit": "psi"}
